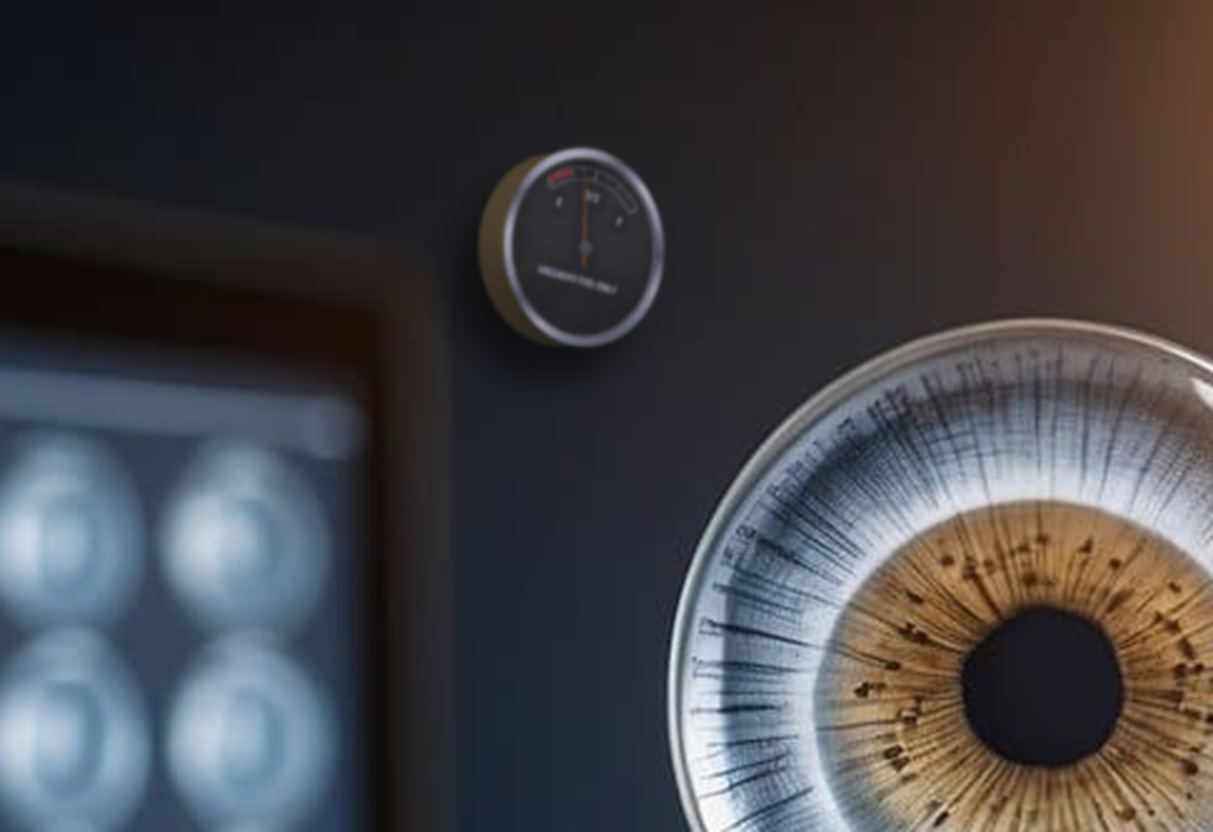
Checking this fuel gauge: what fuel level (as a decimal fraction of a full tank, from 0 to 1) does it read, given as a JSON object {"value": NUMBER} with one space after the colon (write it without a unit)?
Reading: {"value": 0.375}
